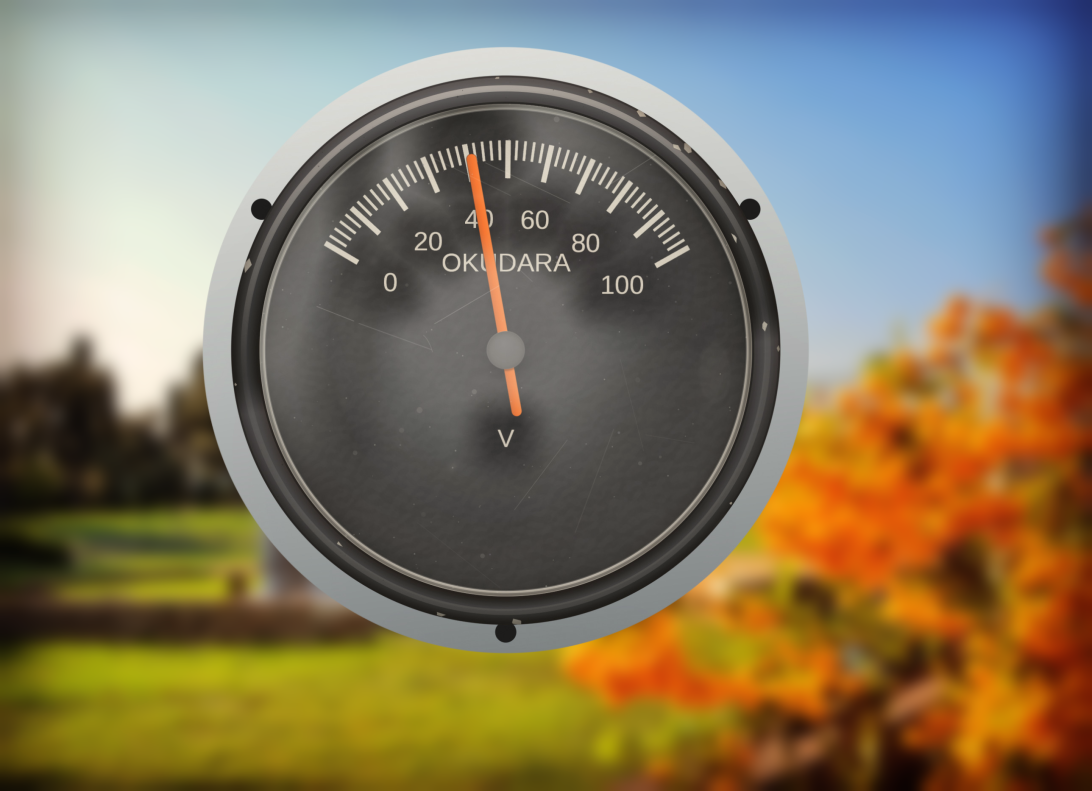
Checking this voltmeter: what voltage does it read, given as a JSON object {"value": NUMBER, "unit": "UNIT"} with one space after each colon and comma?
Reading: {"value": 41, "unit": "V"}
